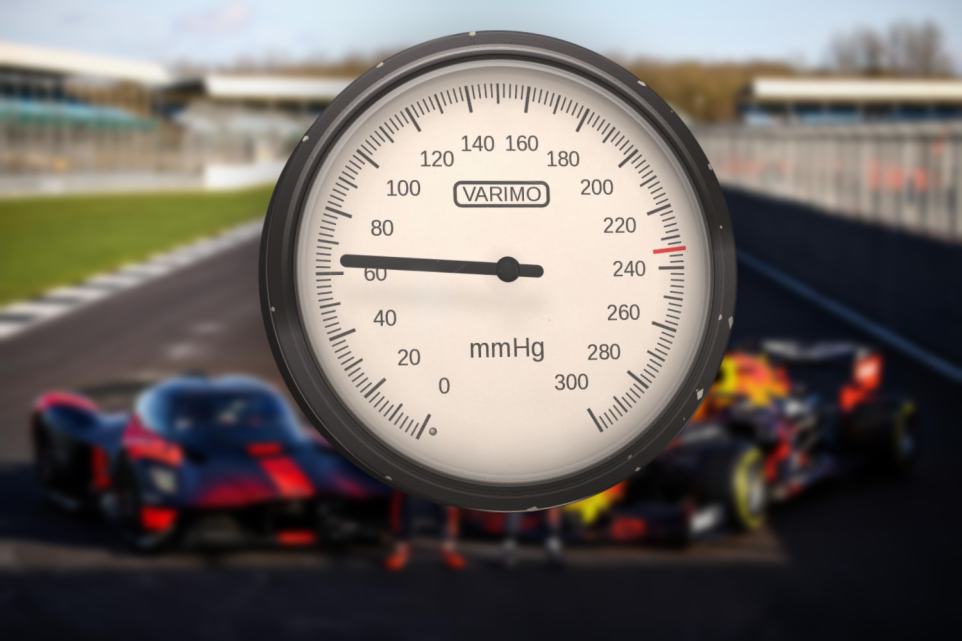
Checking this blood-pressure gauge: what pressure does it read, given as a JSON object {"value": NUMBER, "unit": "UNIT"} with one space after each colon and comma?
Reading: {"value": 64, "unit": "mmHg"}
